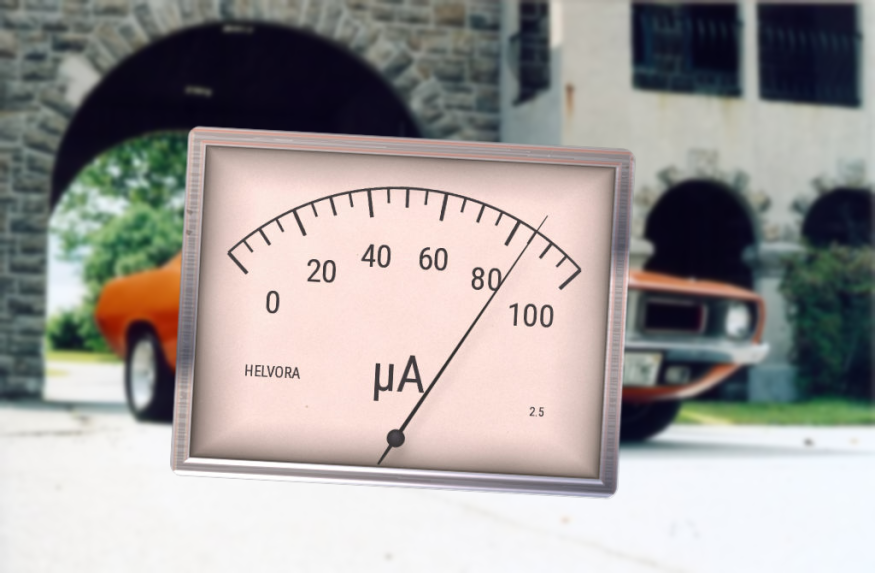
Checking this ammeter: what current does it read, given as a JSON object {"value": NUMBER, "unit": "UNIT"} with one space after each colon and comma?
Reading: {"value": 85, "unit": "µA"}
